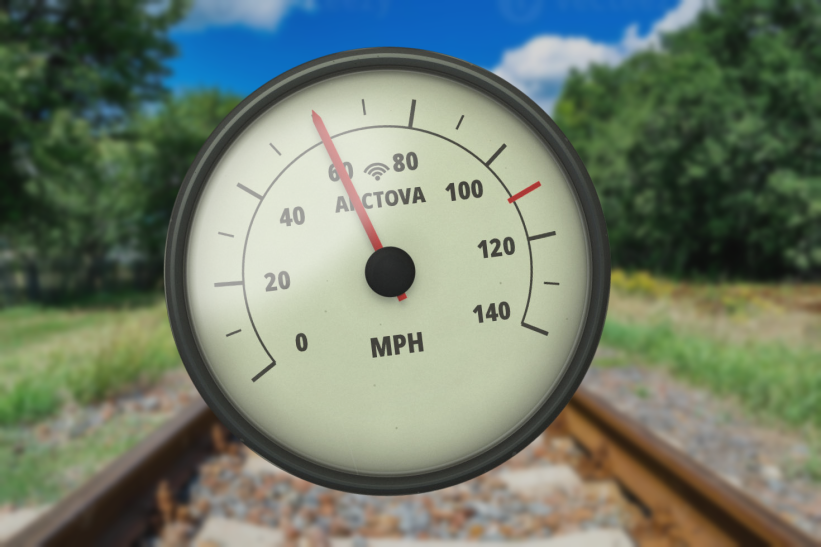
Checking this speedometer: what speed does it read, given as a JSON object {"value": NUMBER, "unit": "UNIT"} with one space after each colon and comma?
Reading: {"value": 60, "unit": "mph"}
